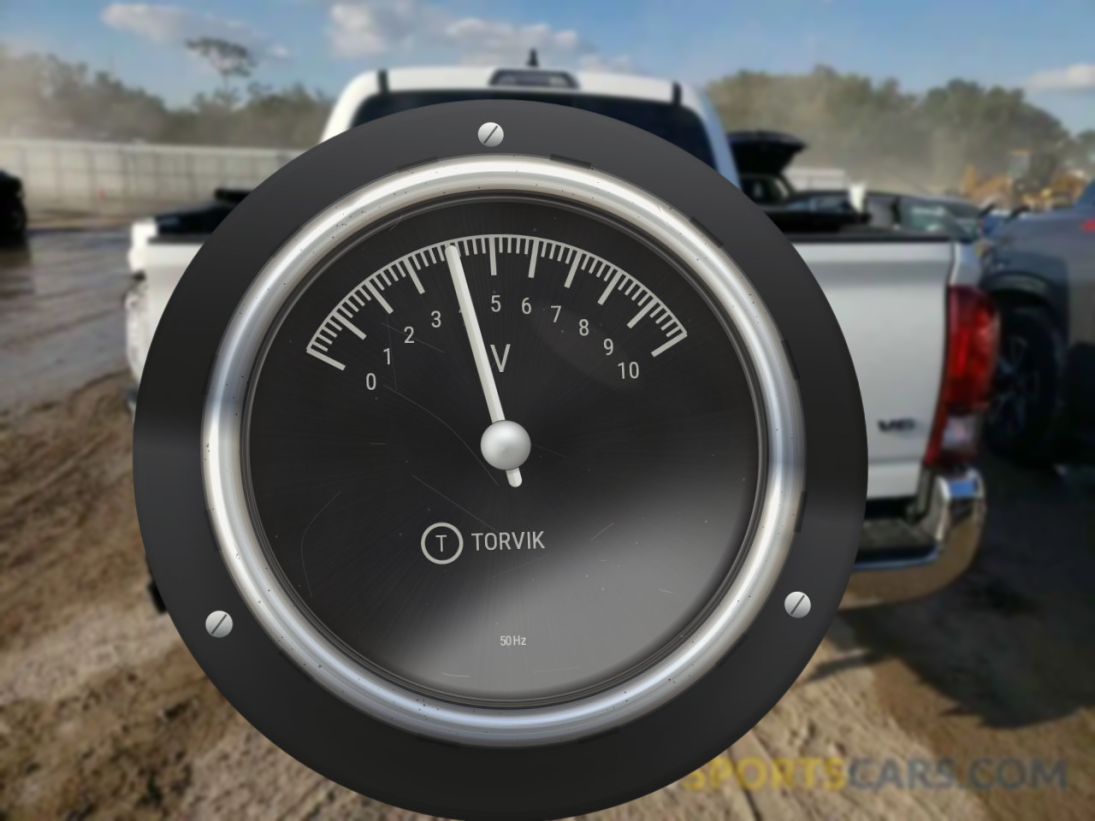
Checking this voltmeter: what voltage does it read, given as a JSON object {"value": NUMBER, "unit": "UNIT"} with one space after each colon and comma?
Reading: {"value": 4, "unit": "V"}
